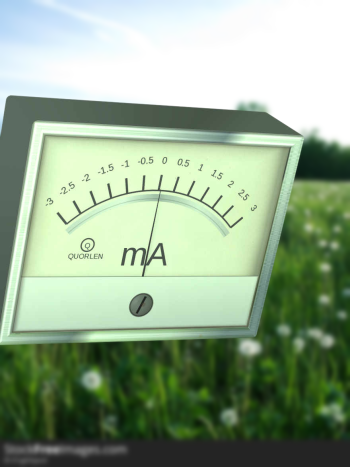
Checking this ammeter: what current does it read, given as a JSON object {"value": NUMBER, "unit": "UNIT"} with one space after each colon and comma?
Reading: {"value": 0, "unit": "mA"}
